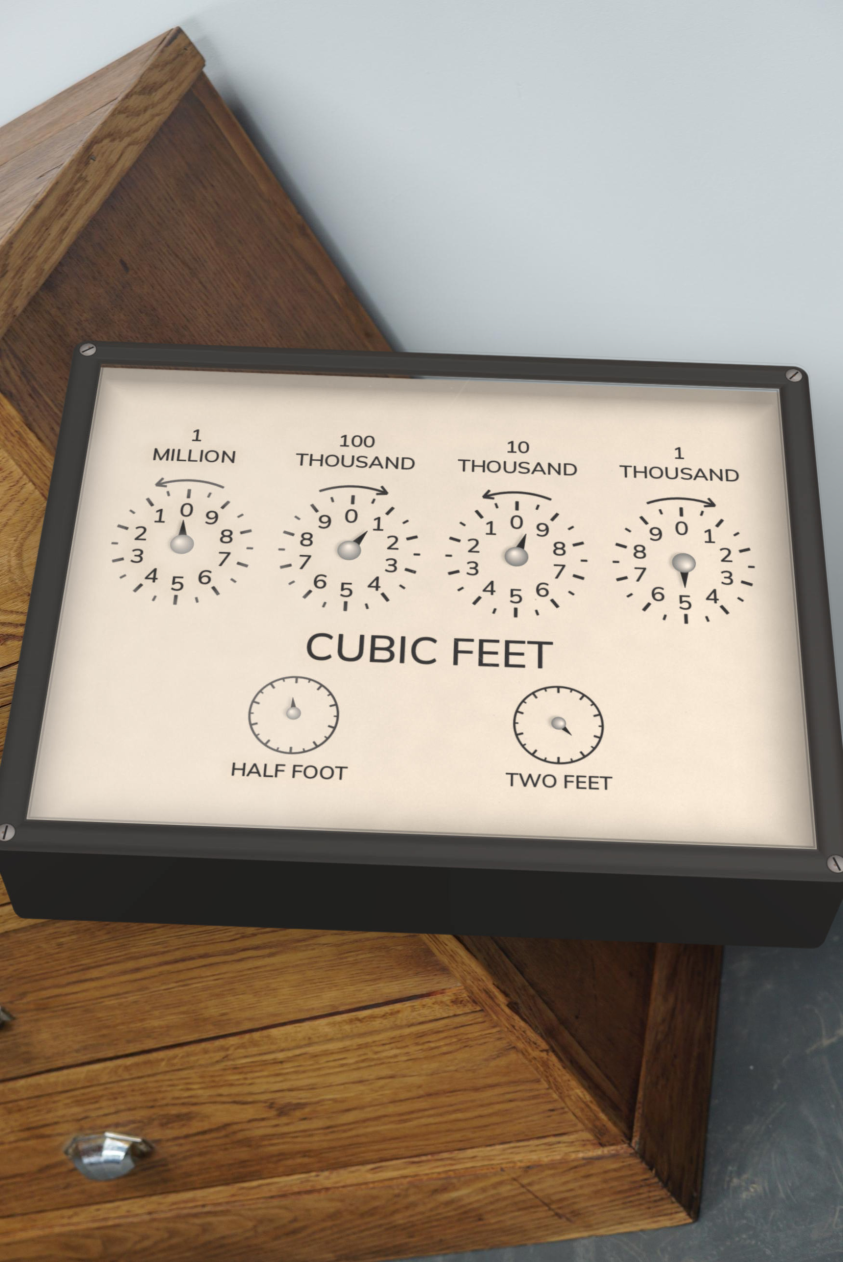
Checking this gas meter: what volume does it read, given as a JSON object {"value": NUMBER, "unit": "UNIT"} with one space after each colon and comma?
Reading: {"value": 9500, "unit": "ft³"}
